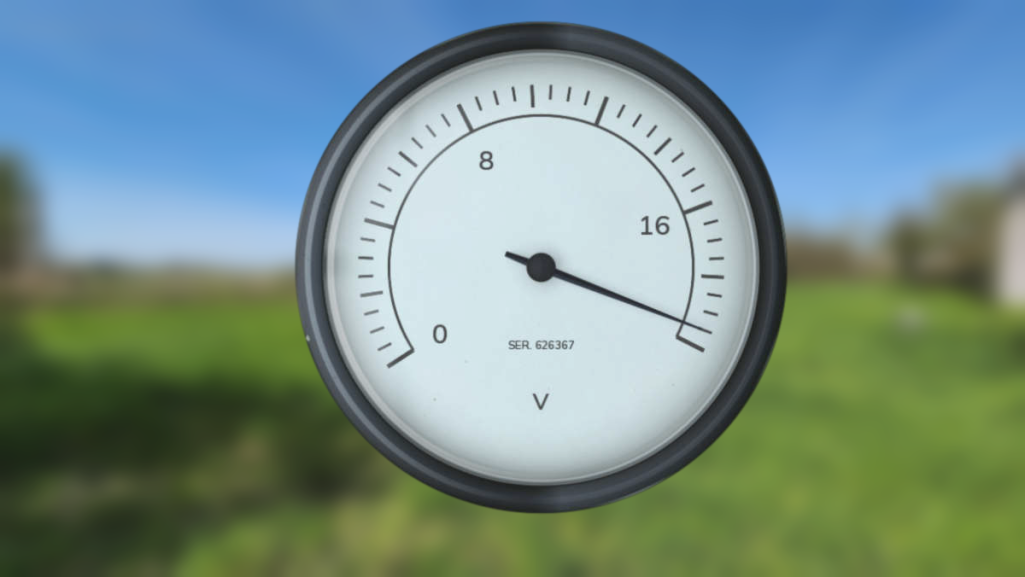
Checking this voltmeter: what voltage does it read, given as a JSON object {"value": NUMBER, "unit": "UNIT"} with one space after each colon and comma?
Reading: {"value": 19.5, "unit": "V"}
